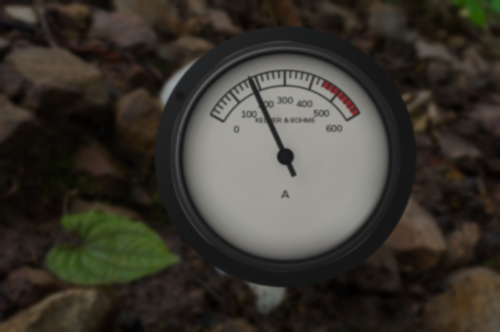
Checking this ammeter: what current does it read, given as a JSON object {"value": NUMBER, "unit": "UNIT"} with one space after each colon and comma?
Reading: {"value": 180, "unit": "A"}
